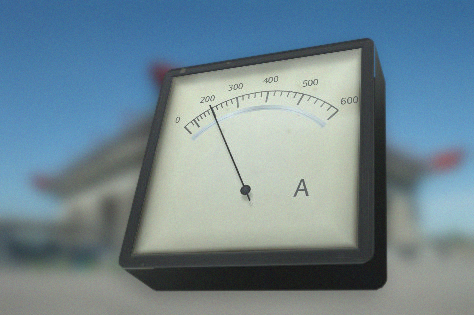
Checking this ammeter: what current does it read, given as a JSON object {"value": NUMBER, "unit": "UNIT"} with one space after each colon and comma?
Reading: {"value": 200, "unit": "A"}
